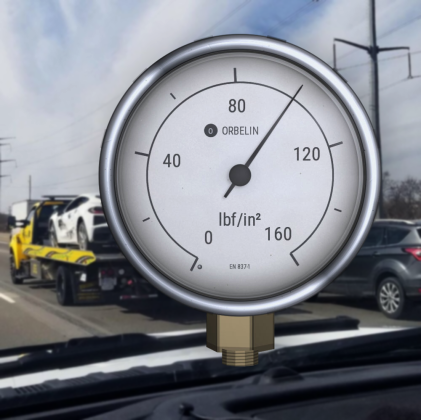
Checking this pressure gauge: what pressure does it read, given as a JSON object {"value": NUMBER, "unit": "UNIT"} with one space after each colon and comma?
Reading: {"value": 100, "unit": "psi"}
